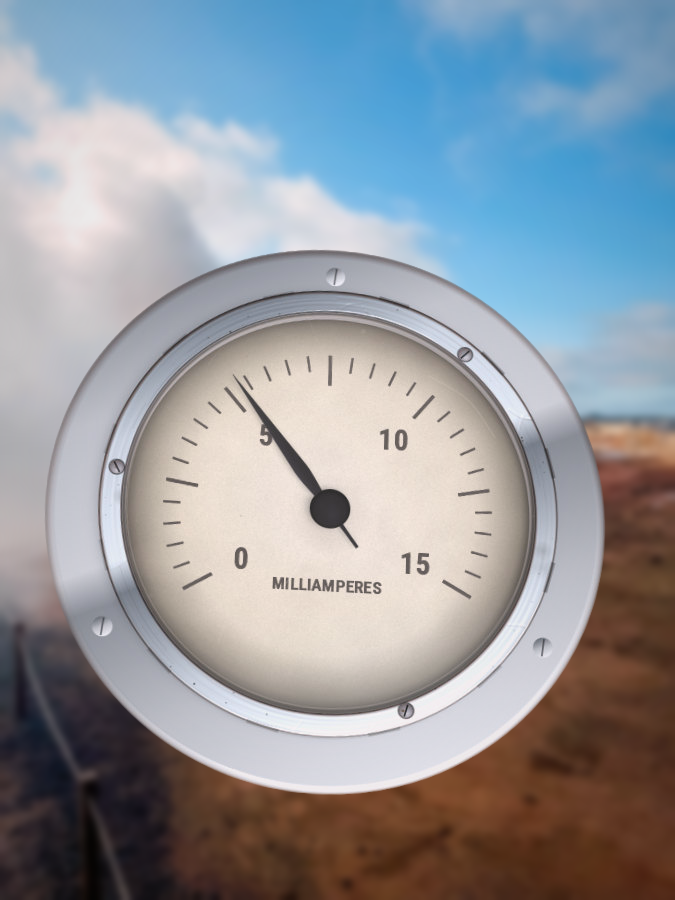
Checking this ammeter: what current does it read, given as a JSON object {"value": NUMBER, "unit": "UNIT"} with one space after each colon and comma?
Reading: {"value": 5.25, "unit": "mA"}
